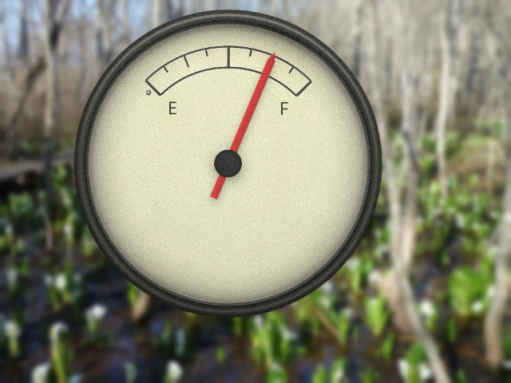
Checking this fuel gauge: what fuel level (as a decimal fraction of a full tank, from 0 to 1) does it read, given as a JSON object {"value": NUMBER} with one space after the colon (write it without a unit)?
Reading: {"value": 0.75}
